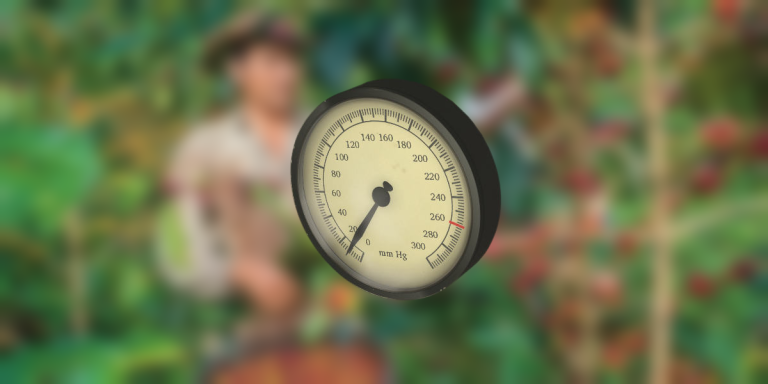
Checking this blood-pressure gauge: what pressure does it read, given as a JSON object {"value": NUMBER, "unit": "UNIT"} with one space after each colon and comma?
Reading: {"value": 10, "unit": "mmHg"}
